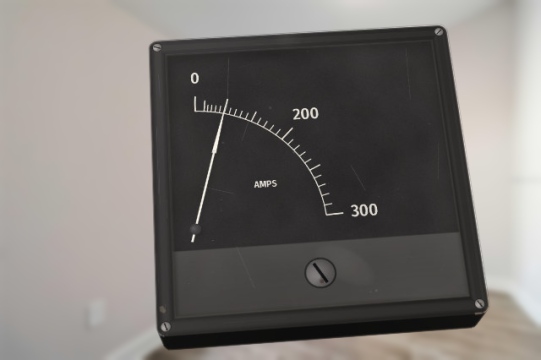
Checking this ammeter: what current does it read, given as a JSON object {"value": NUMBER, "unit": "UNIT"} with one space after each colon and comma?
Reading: {"value": 100, "unit": "A"}
